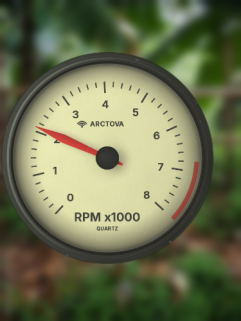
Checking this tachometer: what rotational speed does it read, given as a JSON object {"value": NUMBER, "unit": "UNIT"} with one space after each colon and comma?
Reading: {"value": 2100, "unit": "rpm"}
